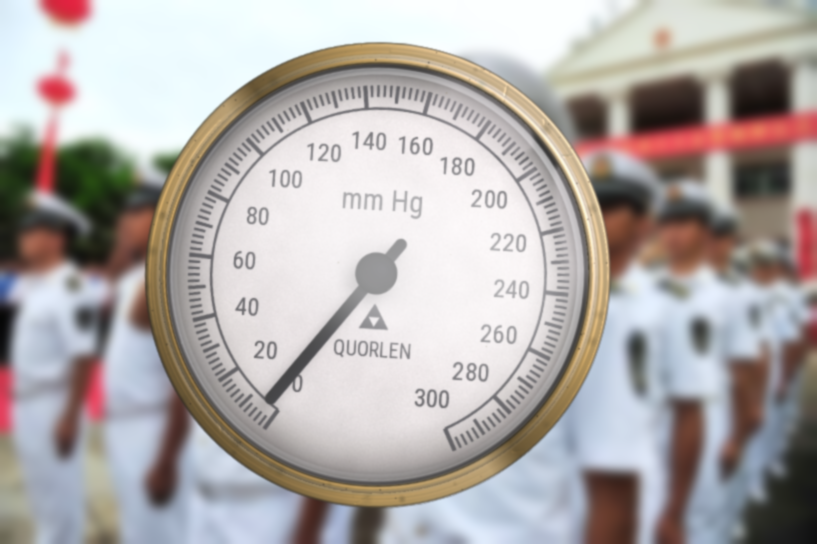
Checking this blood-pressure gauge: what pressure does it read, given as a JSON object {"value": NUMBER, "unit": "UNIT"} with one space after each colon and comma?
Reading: {"value": 4, "unit": "mmHg"}
